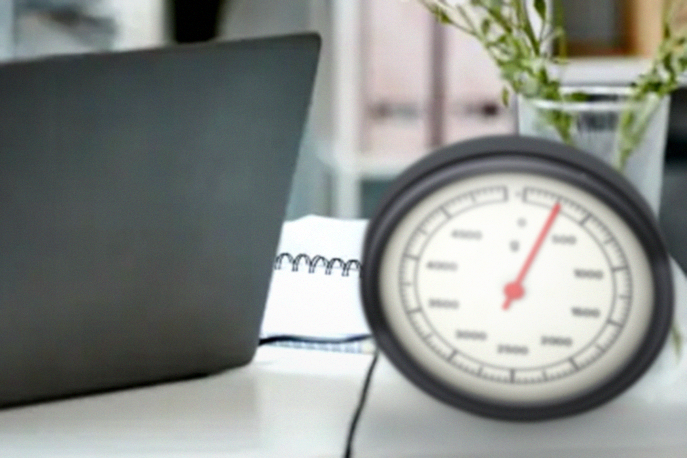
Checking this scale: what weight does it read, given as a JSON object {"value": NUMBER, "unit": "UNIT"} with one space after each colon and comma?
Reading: {"value": 250, "unit": "g"}
